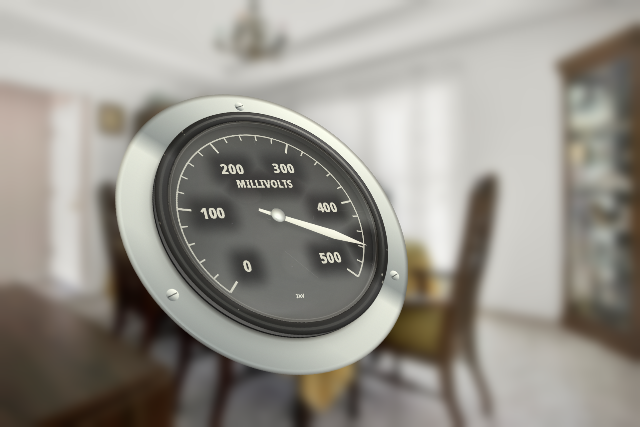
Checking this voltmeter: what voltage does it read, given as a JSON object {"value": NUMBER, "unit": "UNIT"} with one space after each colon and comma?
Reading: {"value": 460, "unit": "mV"}
